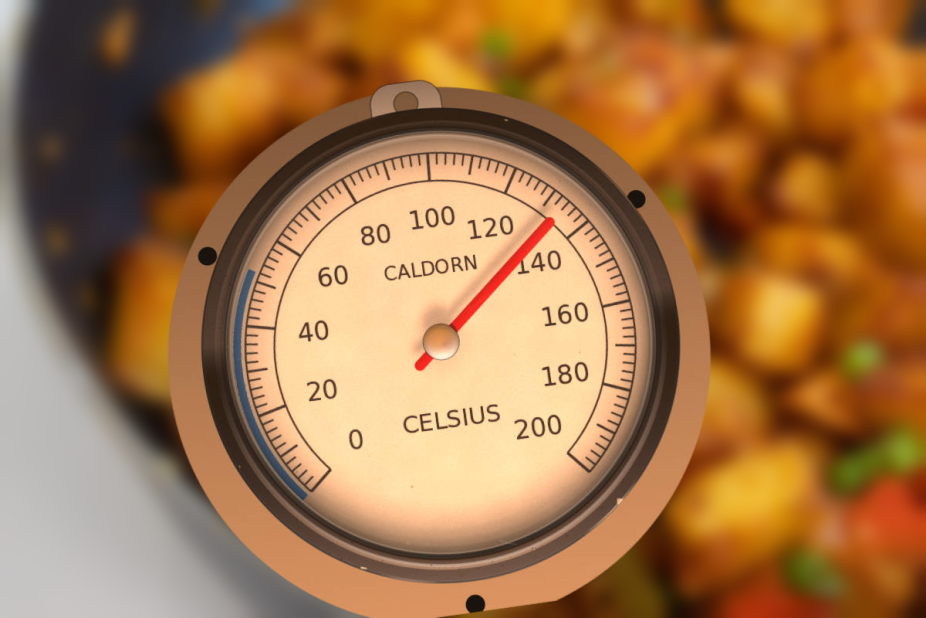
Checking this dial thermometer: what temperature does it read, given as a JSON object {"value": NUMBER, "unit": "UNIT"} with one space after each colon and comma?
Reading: {"value": 134, "unit": "°C"}
